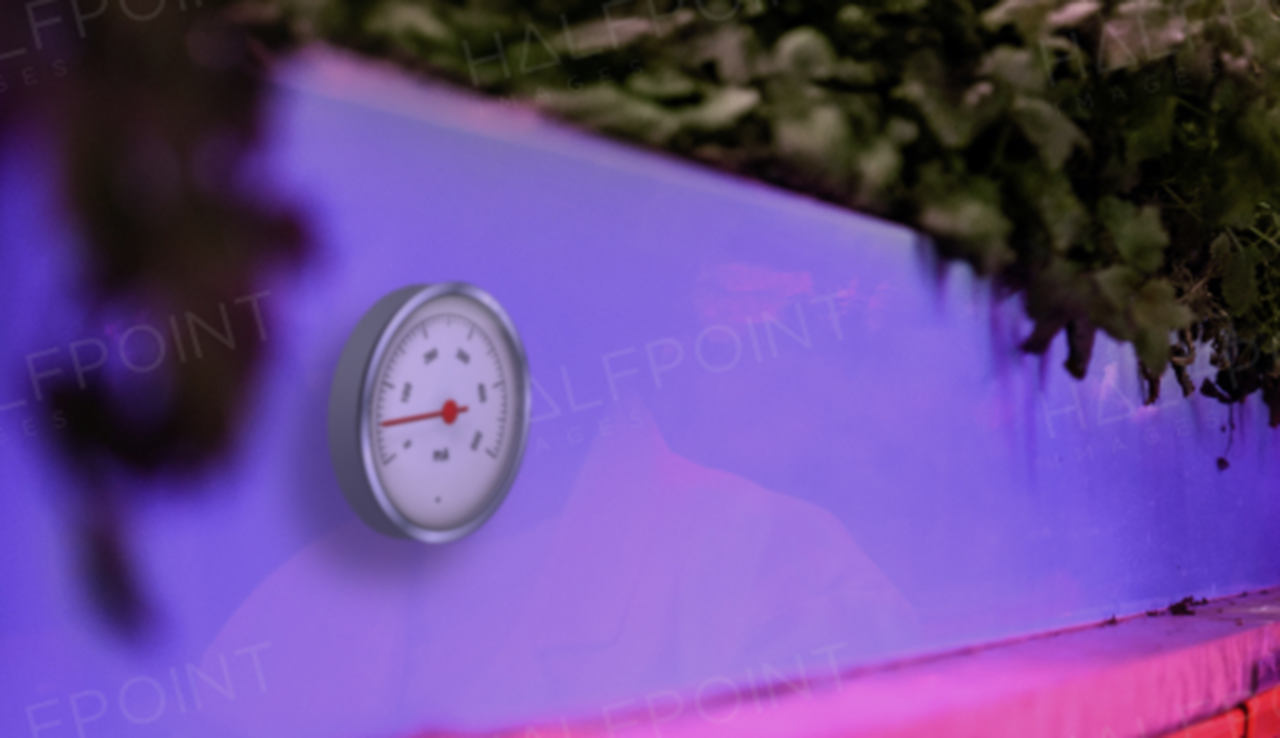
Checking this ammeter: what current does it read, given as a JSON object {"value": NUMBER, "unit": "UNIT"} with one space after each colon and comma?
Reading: {"value": 50, "unit": "mA"}
